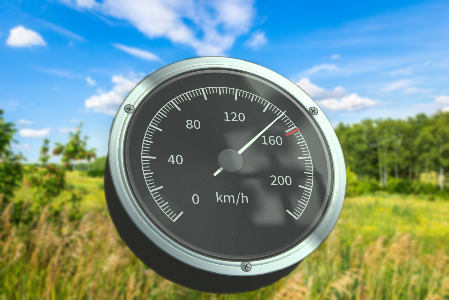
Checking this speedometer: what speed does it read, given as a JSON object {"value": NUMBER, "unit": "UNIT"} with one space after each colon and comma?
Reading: {"value": 150, "unit": "km/h"}
